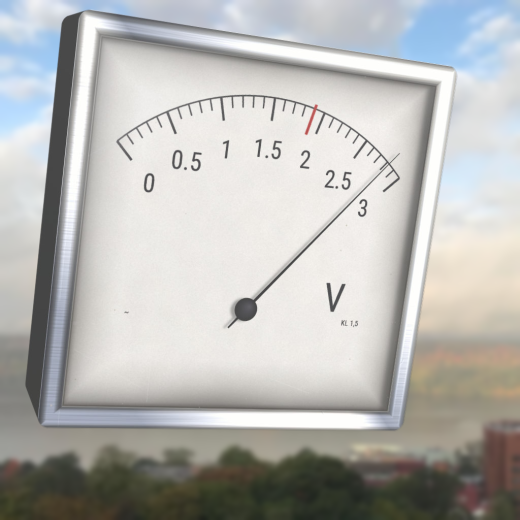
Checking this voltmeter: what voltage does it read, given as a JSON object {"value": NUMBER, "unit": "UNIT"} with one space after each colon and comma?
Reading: {"value": 2.8, "unit": "V"}
